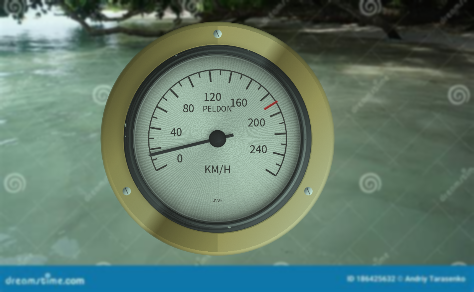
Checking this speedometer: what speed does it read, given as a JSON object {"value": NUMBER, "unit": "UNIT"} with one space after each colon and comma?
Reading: {"value": 15, "unit": "km/h"}
